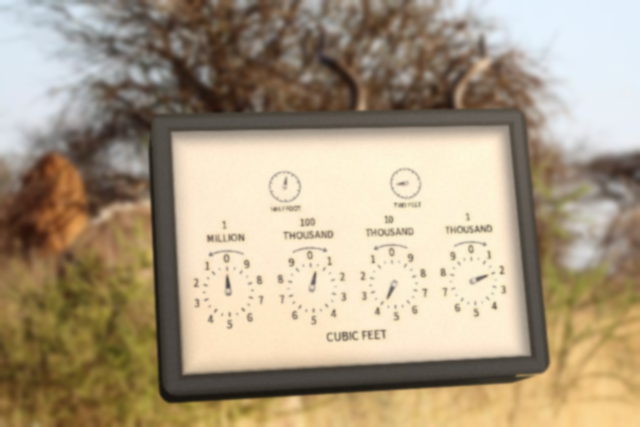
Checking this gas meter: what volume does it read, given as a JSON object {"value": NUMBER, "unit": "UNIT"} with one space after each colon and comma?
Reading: {"value": 4200, "unit": "ft³"}
